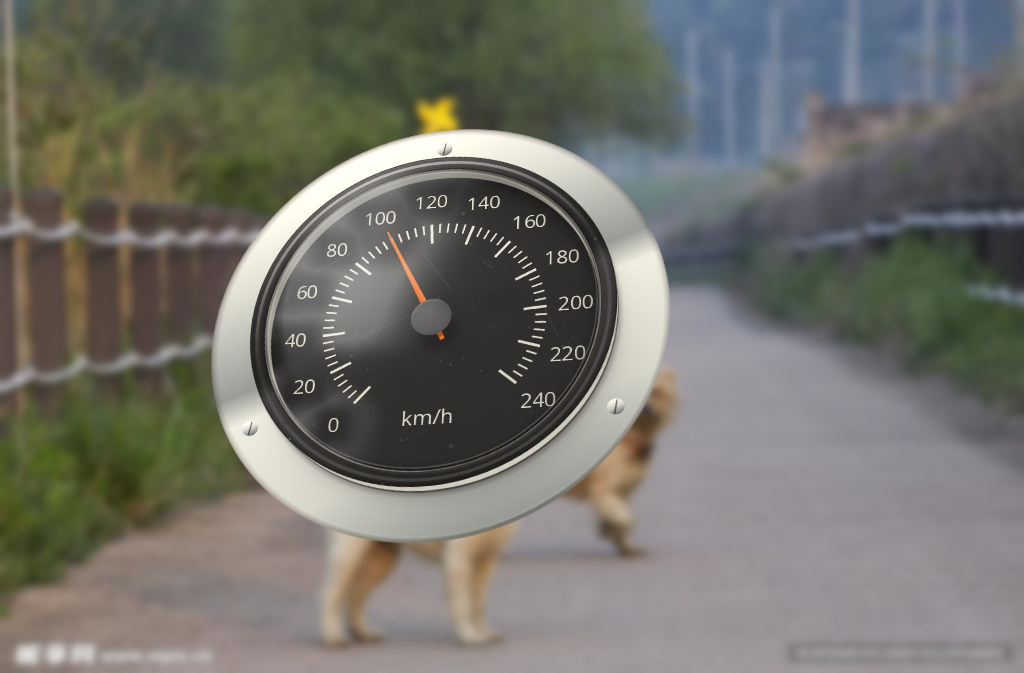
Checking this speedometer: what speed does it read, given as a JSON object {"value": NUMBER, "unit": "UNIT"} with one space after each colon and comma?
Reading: {"value": 100, "unit": "km/h"}
